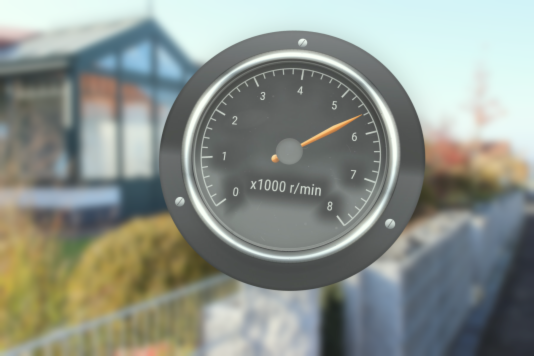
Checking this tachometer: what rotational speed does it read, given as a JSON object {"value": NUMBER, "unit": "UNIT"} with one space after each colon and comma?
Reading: {"value": 5600, "unit": "rpm"}
